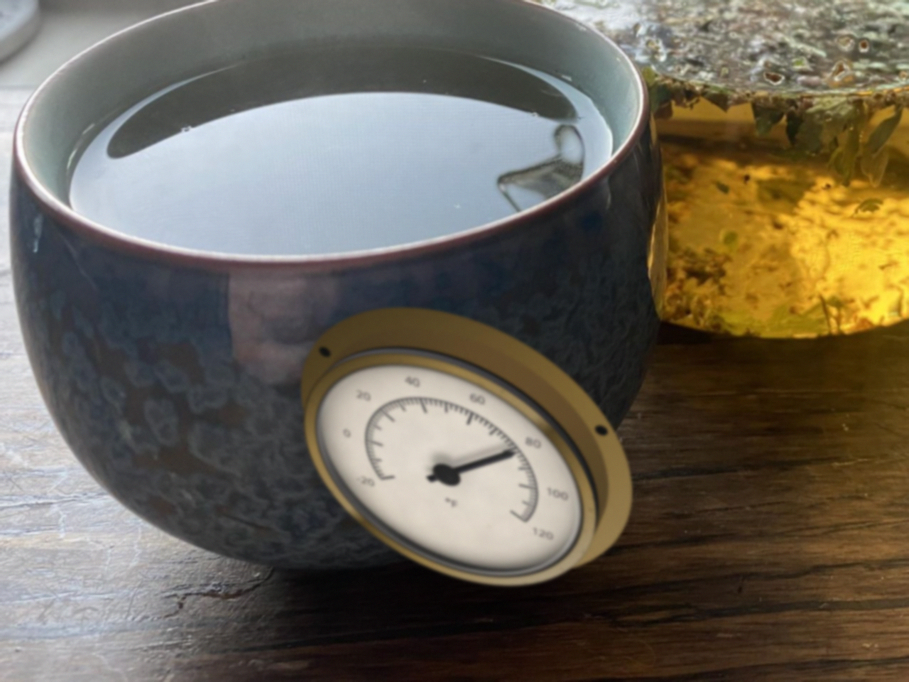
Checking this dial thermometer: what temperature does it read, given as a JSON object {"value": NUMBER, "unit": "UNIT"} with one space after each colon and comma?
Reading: {"value": 80, "unit": "°F"}
